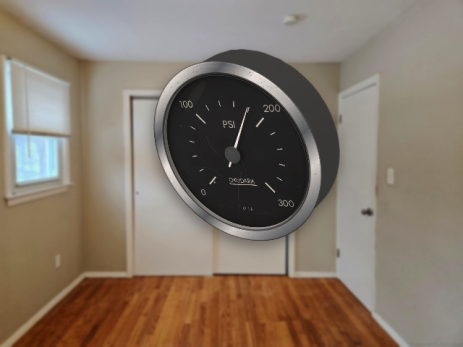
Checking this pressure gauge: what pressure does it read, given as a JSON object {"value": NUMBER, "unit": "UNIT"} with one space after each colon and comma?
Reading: {"value": 180, "unit": "psi"}
